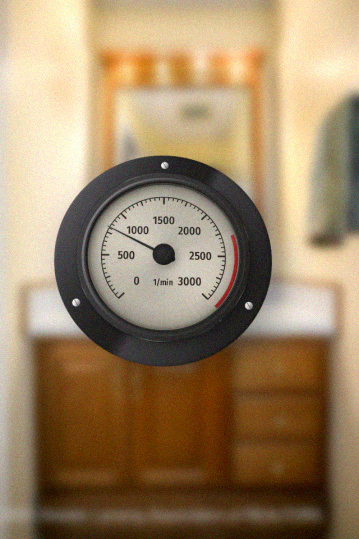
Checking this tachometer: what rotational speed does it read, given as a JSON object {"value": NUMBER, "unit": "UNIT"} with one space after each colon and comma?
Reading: {"value": 800, "unit": "rpm"}
